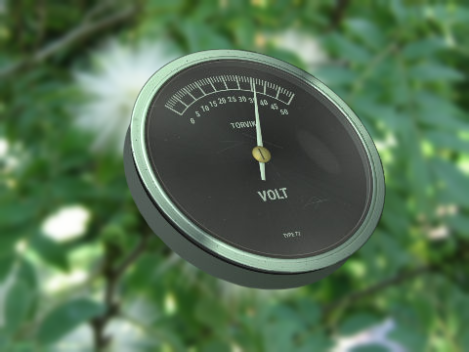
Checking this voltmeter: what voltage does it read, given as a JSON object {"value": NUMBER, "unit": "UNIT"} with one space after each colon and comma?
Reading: {"value": 35, "unit": "V"}
